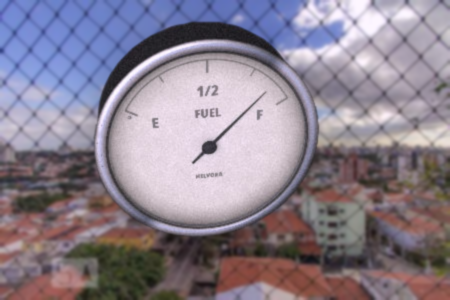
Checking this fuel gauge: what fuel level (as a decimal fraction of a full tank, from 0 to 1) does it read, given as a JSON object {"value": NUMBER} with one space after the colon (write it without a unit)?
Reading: {"value": 0.875}
